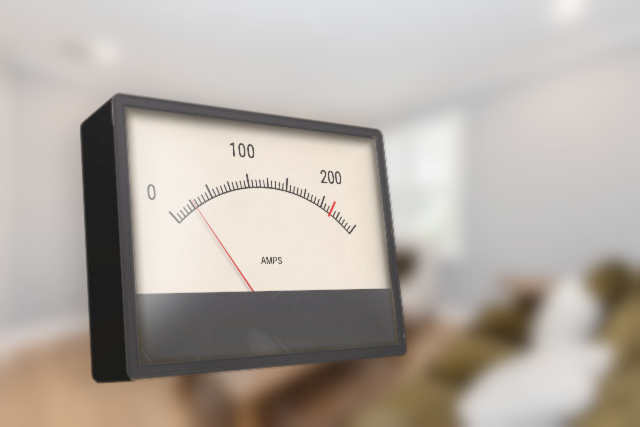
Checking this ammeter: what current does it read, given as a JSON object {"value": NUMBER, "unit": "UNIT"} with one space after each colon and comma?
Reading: {"value": 25, "unit": "A"}
